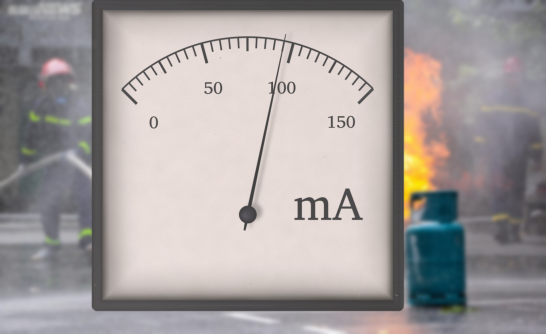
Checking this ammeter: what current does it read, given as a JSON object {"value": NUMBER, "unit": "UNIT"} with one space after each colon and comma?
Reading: {"value": 95, "unit": "mA"}
